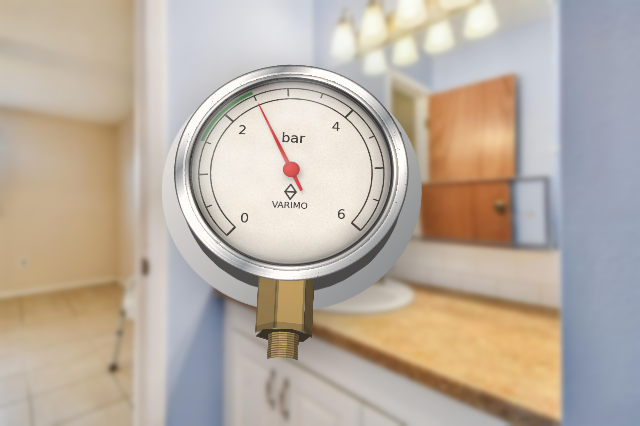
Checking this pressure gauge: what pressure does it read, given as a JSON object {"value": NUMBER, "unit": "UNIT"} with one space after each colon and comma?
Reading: {"value": 2.5, "unit": "bar"}
